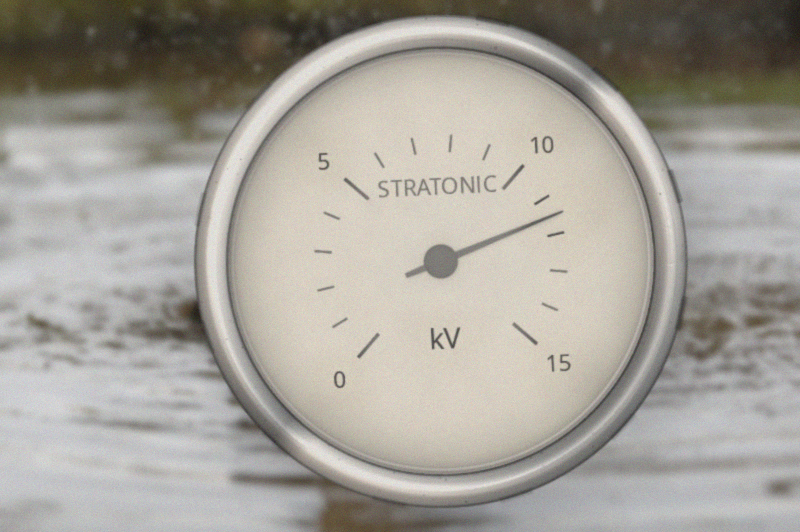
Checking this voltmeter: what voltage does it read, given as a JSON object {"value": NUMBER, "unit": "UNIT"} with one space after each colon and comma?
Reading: {"value": 11.5, "unit": "kV"}
